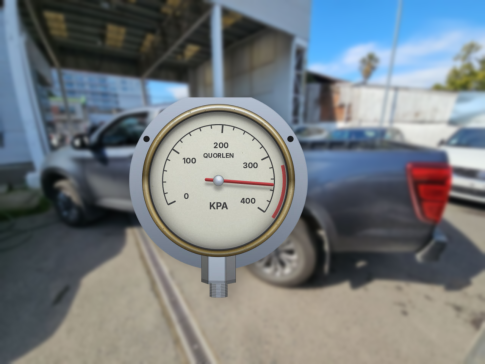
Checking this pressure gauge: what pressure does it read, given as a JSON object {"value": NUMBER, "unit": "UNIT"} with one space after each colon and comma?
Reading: {"value": 350, "unit": "kPa"}
